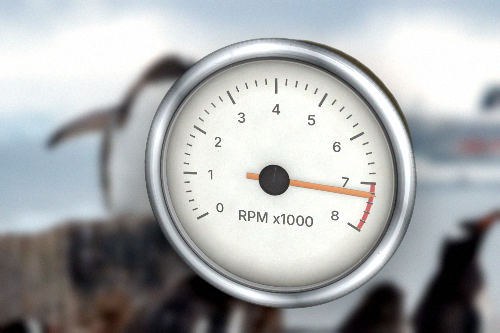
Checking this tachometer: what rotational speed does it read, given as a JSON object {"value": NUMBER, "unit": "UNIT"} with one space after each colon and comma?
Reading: {"value": 7200, "unit": "rpm"}
